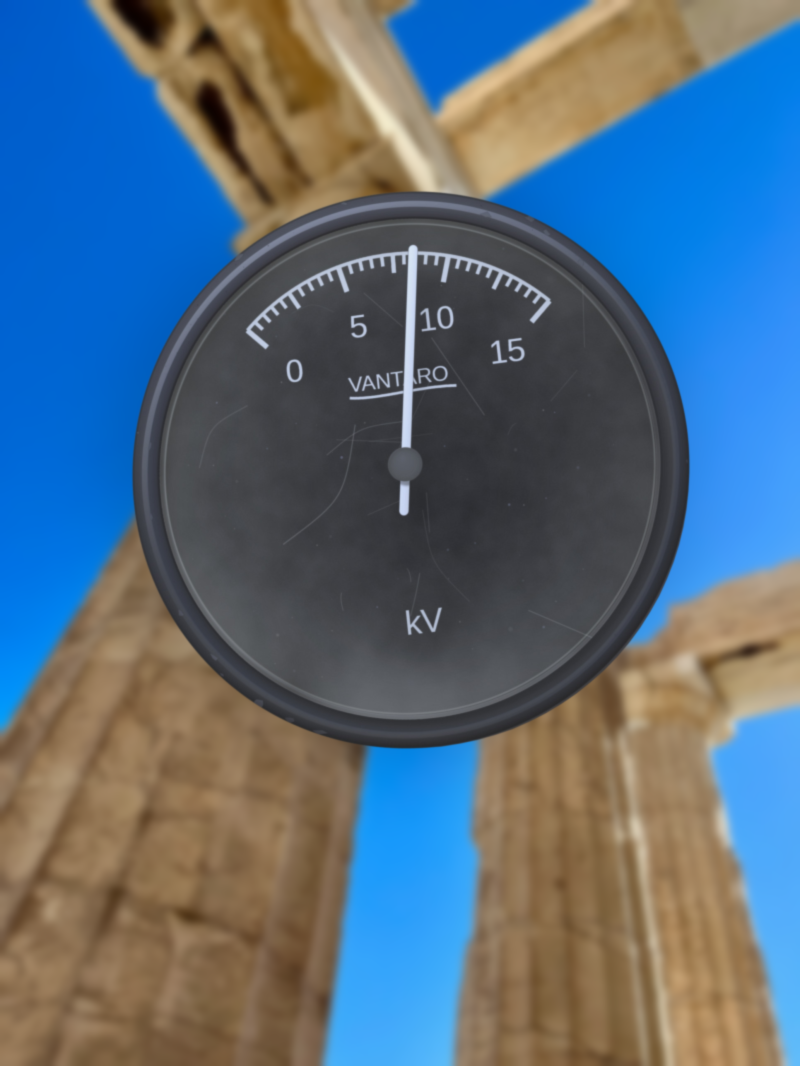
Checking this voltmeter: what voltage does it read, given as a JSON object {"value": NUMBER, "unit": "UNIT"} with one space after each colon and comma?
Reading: {"value": 8.5, "unit": "kV"}
